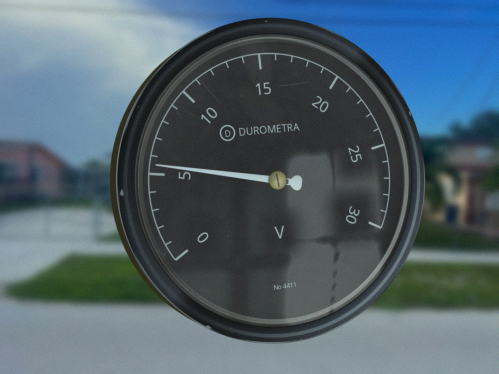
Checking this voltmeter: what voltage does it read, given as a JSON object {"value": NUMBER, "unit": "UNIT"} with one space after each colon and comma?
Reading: {"value": 5.5, "unit": "V"}
